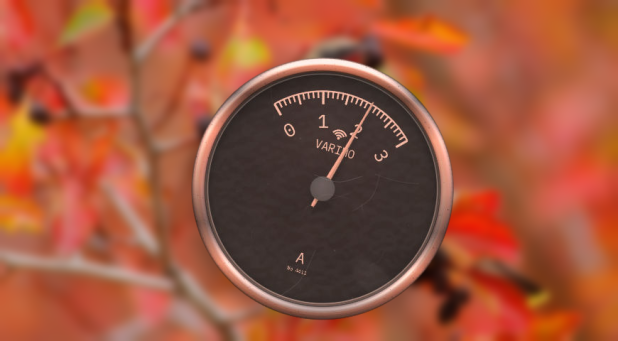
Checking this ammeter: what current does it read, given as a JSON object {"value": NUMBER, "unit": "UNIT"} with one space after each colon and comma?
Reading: {"value": 2, "unit": "A"}
